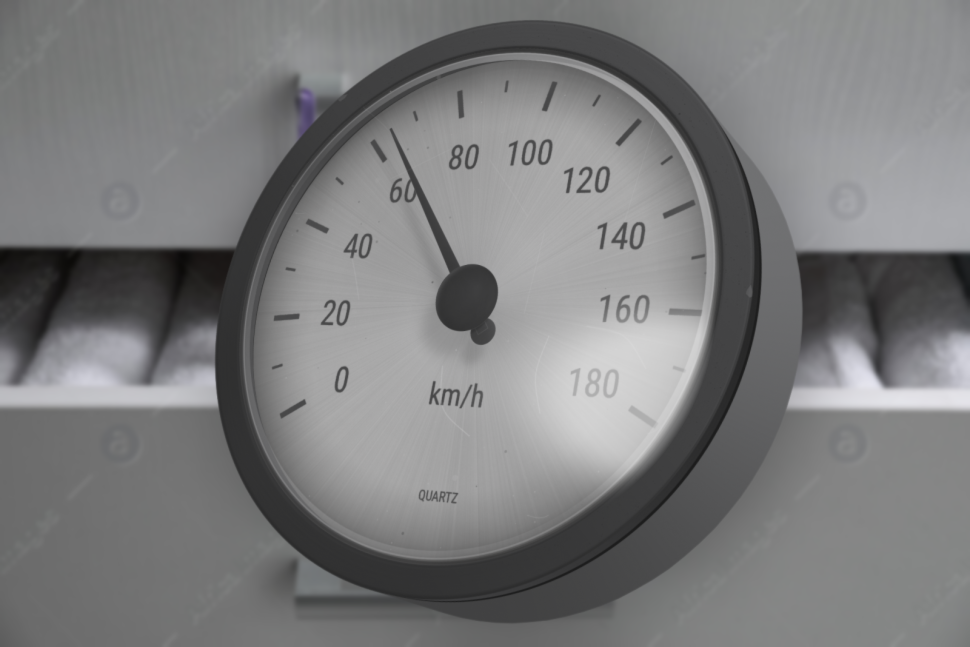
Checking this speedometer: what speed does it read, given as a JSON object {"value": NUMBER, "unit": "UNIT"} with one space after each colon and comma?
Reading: {"value": 65, "unit": "km/h"}
